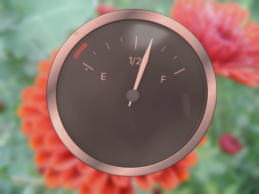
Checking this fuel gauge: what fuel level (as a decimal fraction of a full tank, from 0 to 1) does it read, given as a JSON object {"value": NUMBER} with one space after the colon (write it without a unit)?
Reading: {"value": 0.625}
